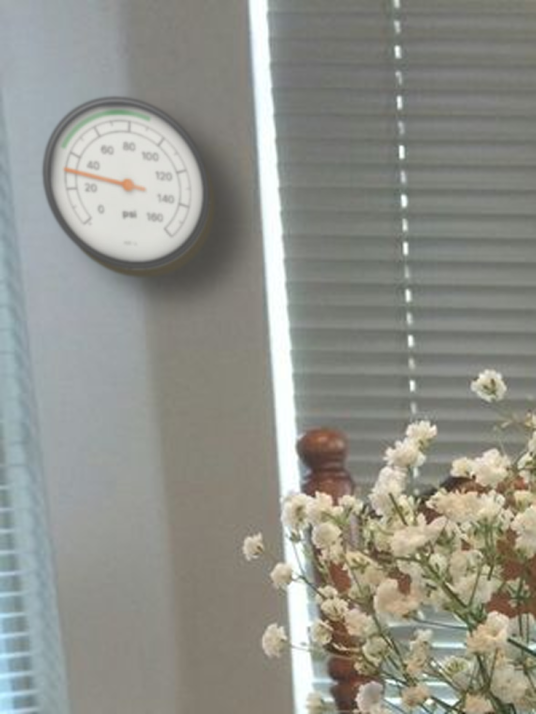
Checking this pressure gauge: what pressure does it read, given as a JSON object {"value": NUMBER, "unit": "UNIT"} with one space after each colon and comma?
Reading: {"value": 30, "unit": "psi"}
